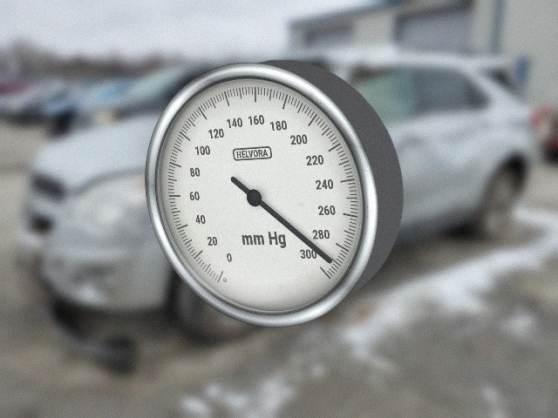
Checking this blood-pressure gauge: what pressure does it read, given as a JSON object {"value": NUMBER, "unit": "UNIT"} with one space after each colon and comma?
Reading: {"value": 290, "unit": "mmHg"}
